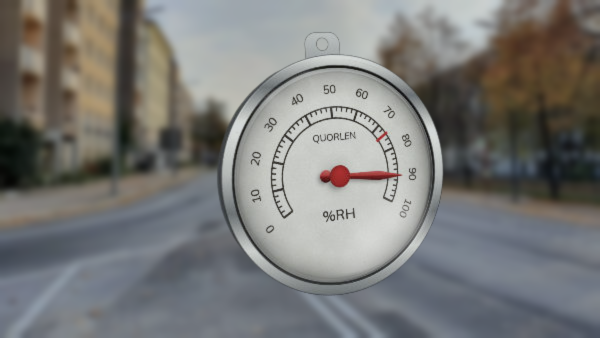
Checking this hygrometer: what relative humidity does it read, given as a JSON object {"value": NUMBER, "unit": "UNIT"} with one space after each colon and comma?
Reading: {"value": 90, "unit": "%"}
